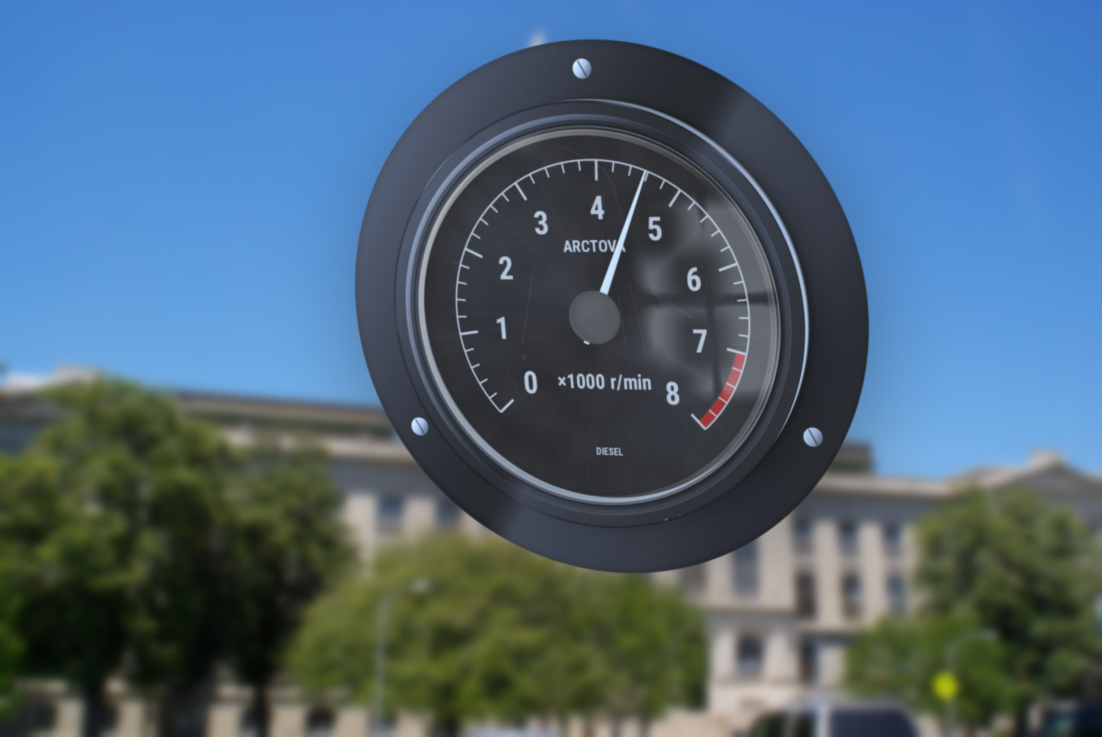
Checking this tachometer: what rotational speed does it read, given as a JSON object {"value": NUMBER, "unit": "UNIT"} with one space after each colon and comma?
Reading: {"value": 4600, "unit": "rpm"}
